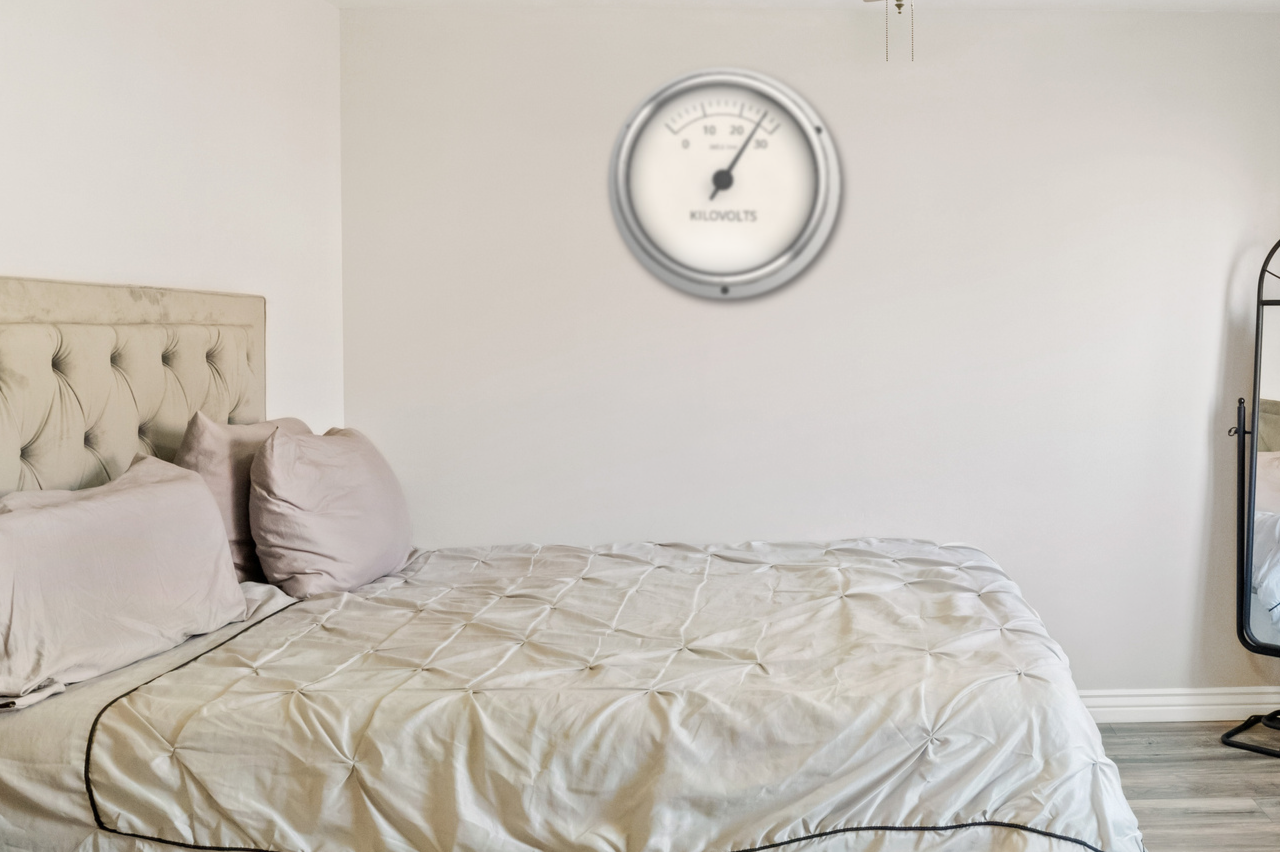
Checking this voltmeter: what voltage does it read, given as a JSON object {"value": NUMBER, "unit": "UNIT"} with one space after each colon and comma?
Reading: {"value": 26, "unit": "kV"}
